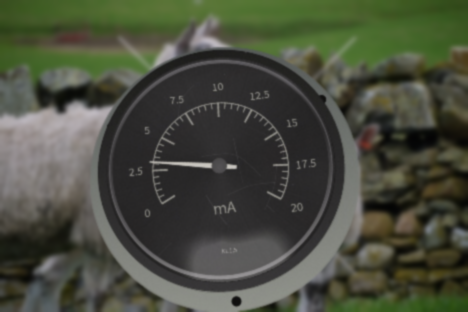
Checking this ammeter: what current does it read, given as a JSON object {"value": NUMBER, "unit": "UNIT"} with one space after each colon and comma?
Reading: {"value": 3, "unit": "mA"}
